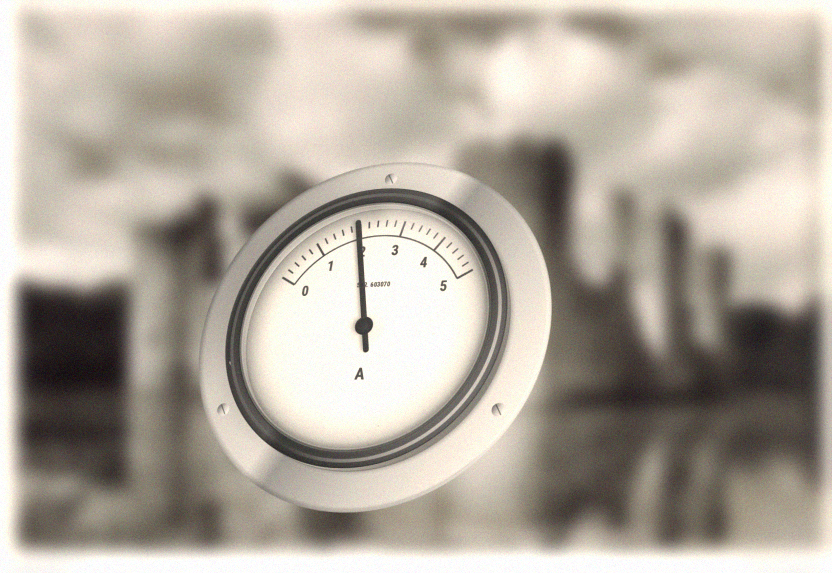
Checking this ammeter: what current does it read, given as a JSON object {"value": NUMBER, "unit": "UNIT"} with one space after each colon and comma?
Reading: {"value": 2, "unit": "A"}
